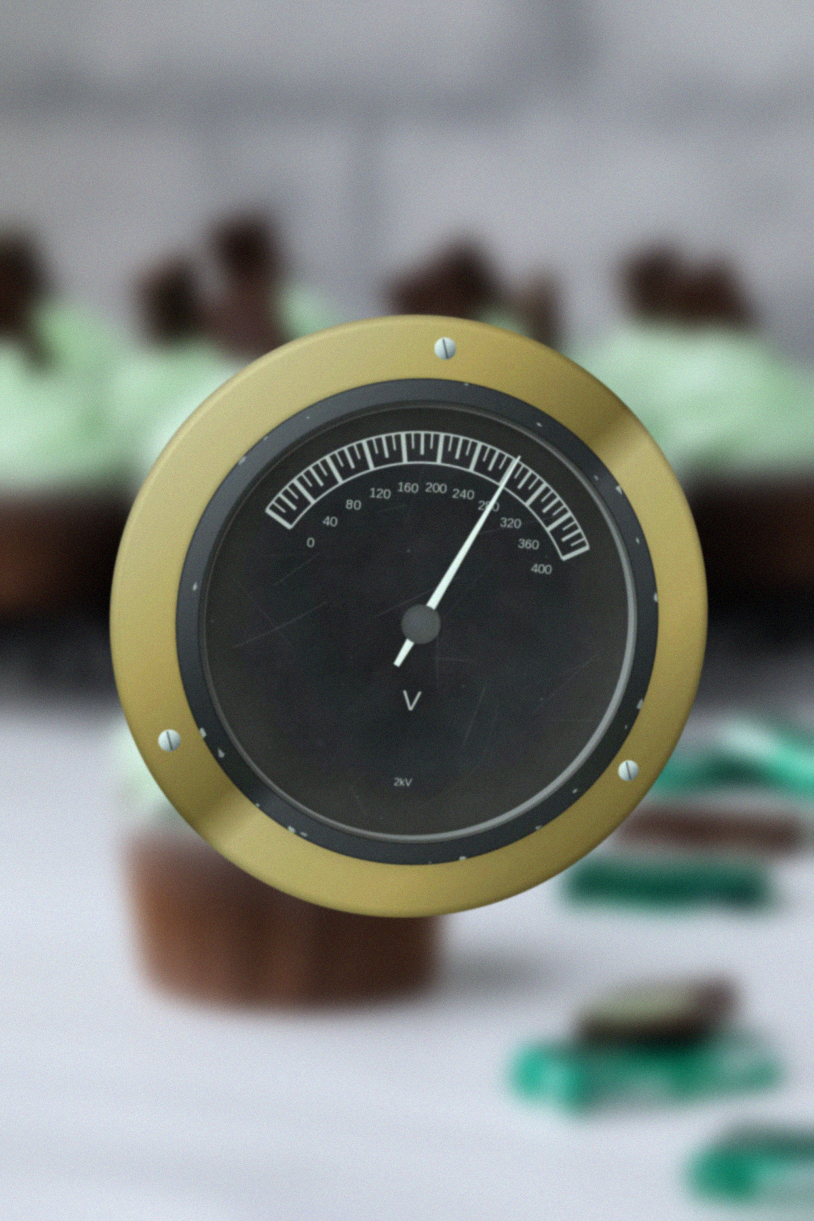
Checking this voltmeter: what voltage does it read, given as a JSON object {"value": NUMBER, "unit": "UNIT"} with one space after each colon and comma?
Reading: {"value": 280, "unit": "V"}
